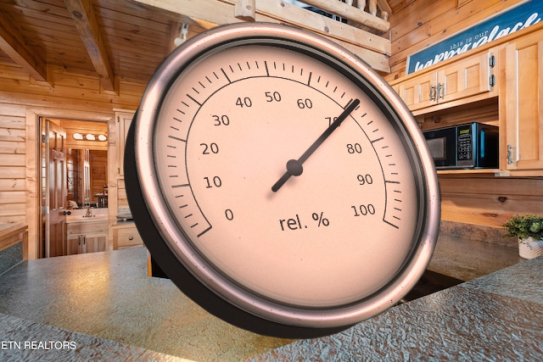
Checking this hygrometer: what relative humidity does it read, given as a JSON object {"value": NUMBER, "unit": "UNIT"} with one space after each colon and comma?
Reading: {"value": 71, "unit": "%"}
